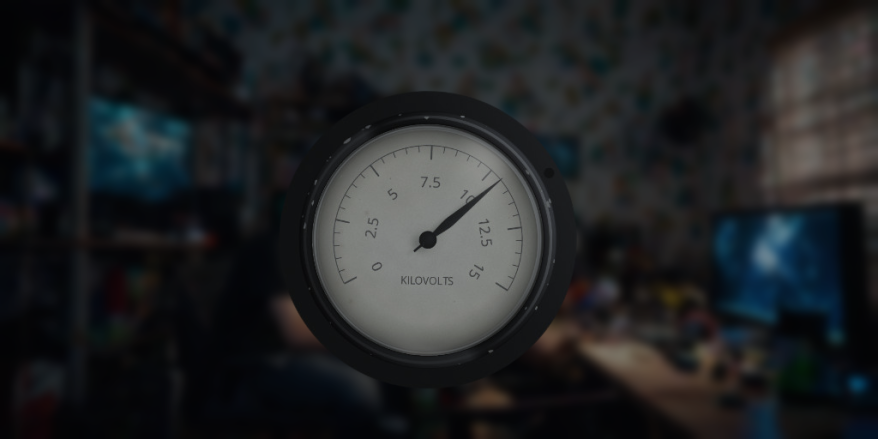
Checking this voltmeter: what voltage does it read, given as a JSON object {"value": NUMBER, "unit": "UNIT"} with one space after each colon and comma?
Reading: {"value": 10.5, "unit": "kV"}
